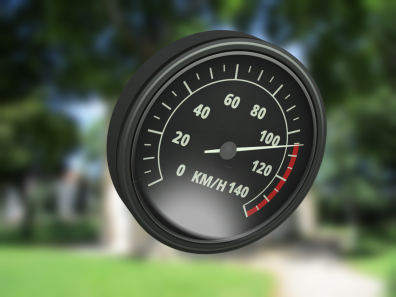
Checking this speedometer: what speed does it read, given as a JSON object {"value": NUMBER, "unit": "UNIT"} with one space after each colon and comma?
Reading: {"value": 105, "unit": "km/h"}
